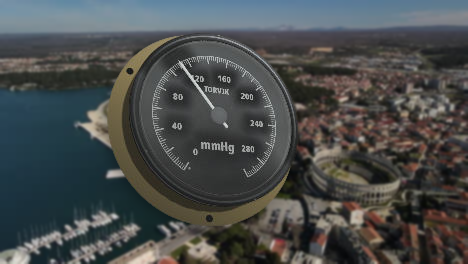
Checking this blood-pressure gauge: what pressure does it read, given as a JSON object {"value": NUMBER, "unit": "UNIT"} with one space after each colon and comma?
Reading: {"value": 110, "unit": "mmHg"}
